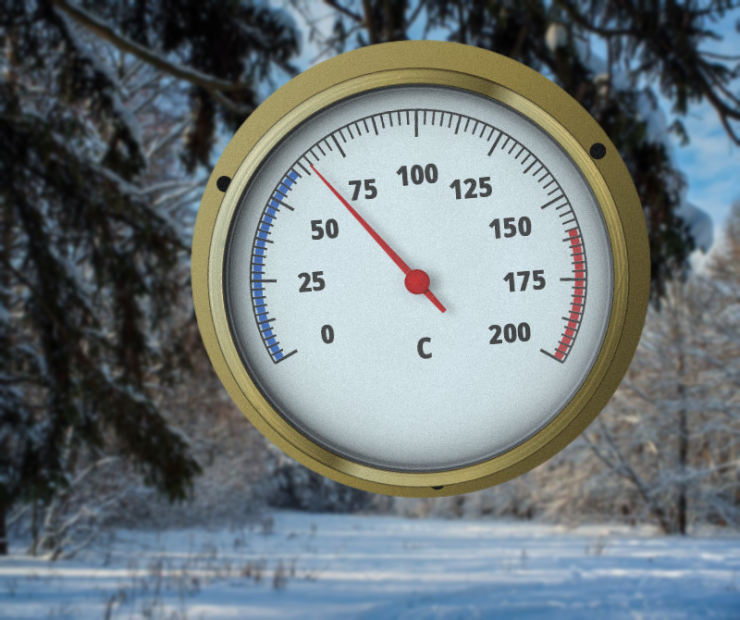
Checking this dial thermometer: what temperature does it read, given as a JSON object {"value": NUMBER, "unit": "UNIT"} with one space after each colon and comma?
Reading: {"value": 65, "unit": "°C"}
